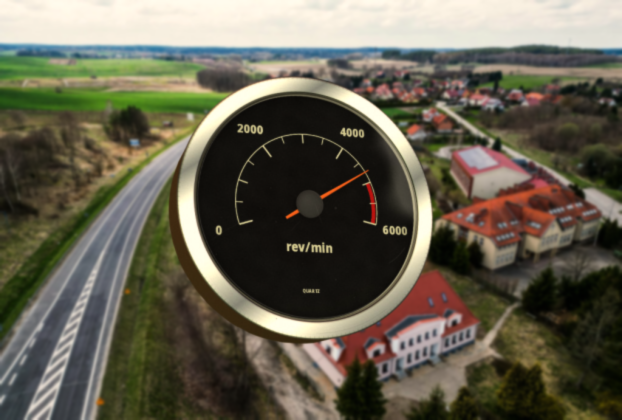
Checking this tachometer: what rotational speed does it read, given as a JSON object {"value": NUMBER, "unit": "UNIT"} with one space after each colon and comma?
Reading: {"value": 4750, "unit": "rpm"}
